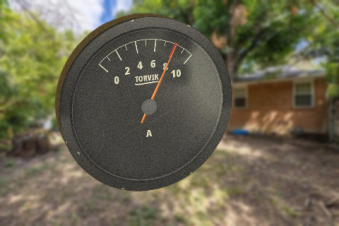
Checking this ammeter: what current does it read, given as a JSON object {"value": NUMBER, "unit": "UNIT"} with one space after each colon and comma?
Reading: {"value": 8, "unit": "A"}
